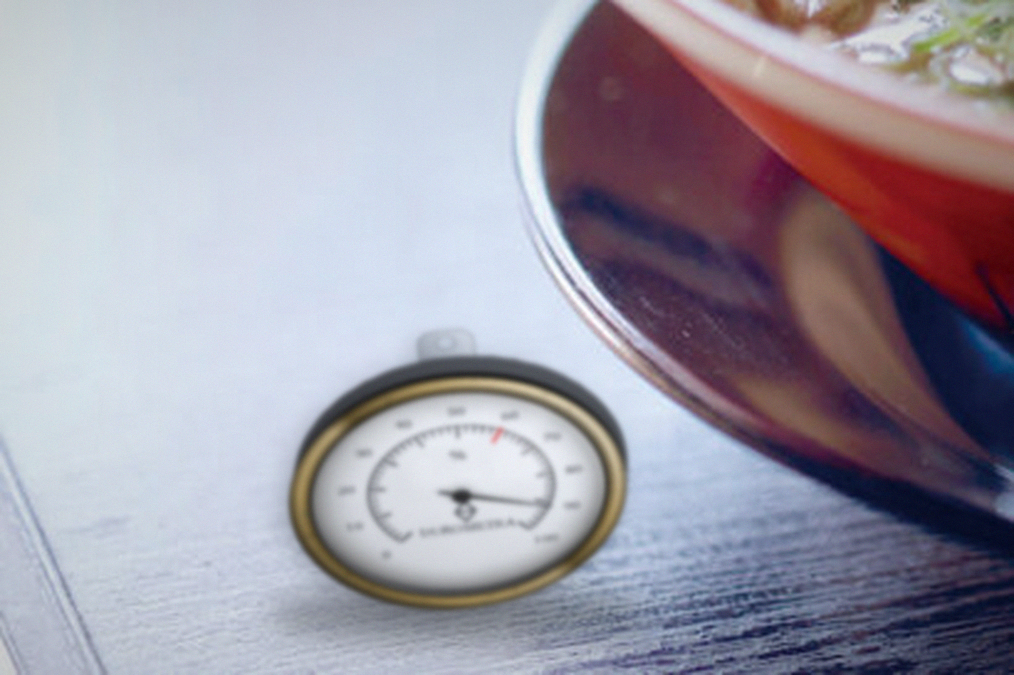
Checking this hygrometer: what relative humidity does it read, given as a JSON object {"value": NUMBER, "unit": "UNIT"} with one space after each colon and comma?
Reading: {"value": 90, "unit": "%"}
